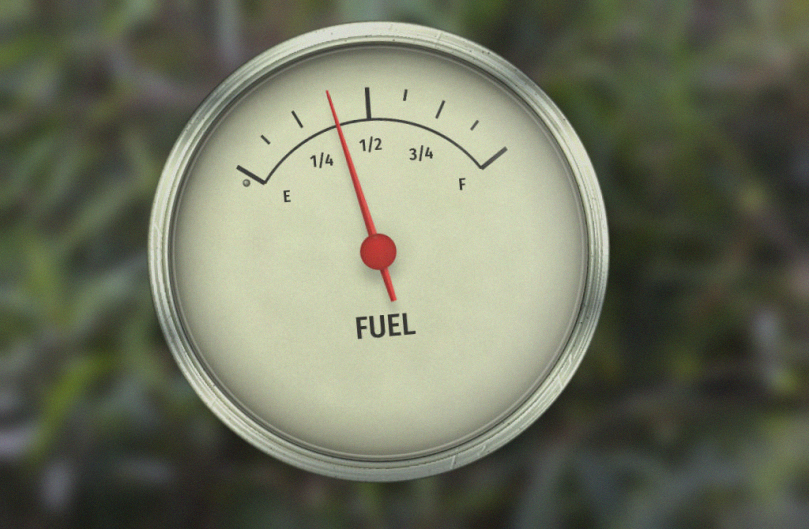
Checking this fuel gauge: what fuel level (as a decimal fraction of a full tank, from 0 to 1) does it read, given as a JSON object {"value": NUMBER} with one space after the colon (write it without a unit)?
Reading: {"value": 0.375}
